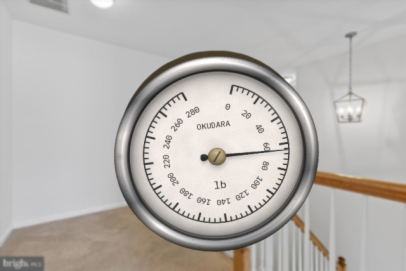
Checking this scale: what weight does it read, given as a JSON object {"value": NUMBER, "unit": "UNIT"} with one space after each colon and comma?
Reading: {"value": 64, "unit": "lb"}
